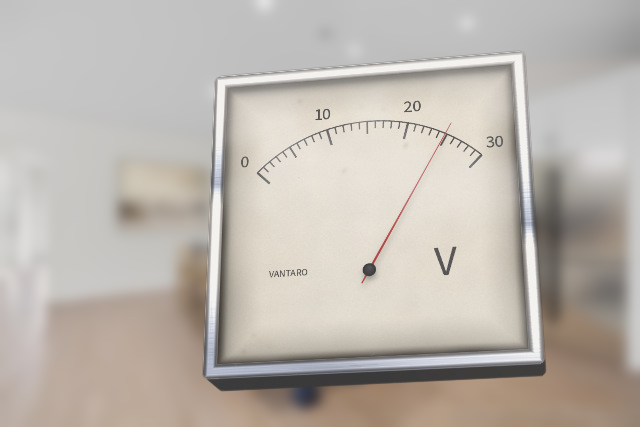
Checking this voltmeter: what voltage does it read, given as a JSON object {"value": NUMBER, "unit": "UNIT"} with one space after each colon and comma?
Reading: {"value": 25, "unit": "V"}
